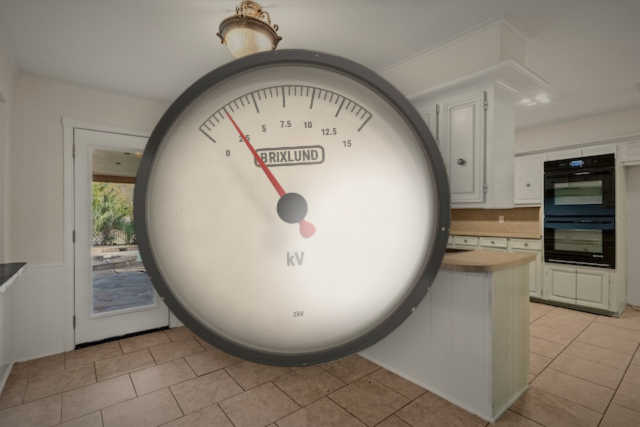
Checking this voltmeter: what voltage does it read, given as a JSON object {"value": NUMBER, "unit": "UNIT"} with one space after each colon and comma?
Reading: {"value": 2.5, "unit": "kV"}
